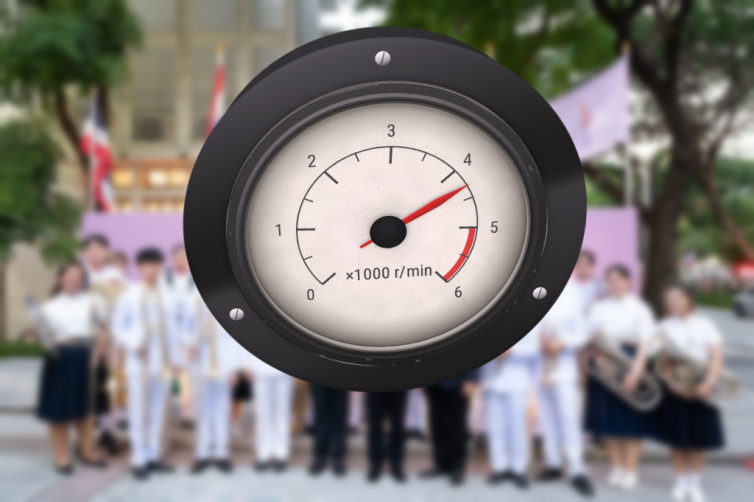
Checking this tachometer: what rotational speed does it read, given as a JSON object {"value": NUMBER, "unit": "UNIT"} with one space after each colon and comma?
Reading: {"value": 4250, "unit": "rpm"}
